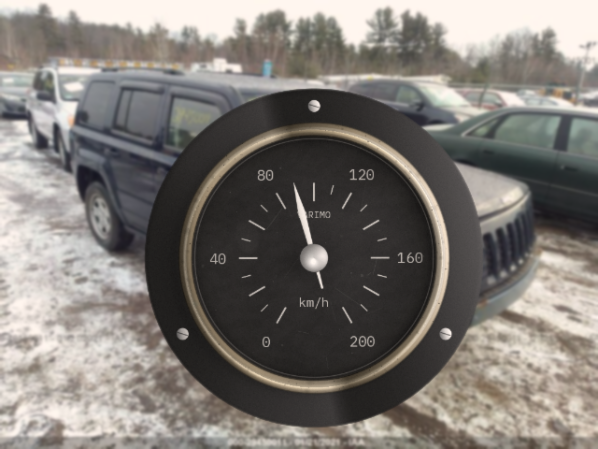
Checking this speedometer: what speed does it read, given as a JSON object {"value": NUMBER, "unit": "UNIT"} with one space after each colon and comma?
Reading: {"value": 90, "unit": "km/h"}
